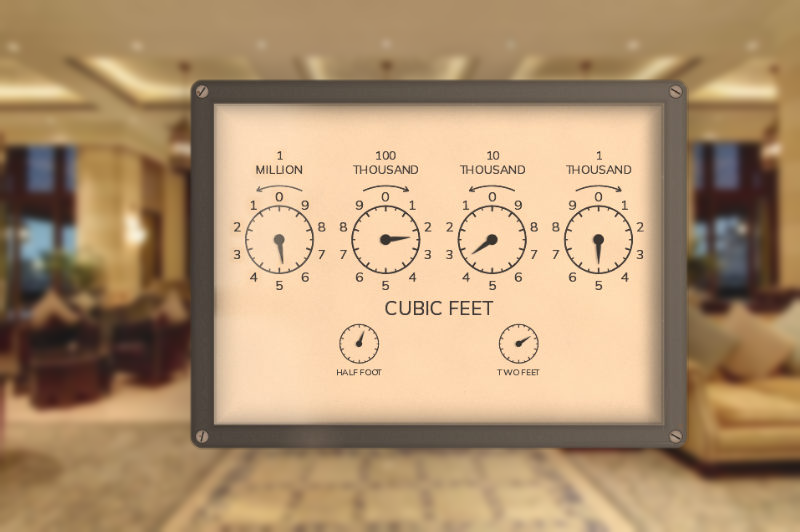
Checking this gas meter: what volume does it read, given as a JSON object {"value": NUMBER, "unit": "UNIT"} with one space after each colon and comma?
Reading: {"value": 523500, "unit": "ft³"}
